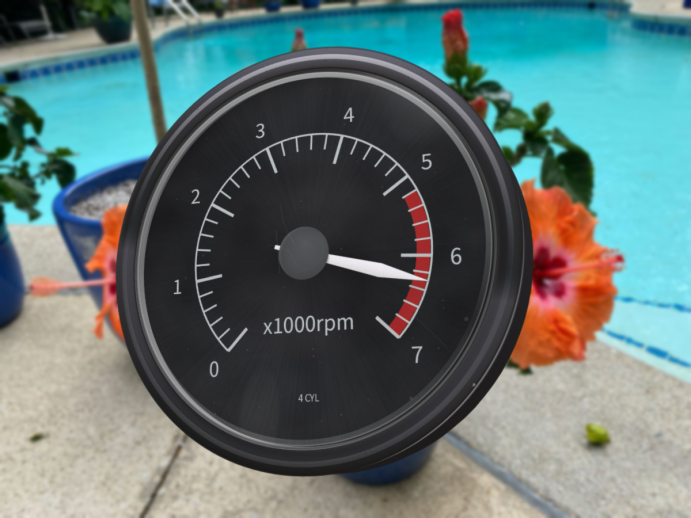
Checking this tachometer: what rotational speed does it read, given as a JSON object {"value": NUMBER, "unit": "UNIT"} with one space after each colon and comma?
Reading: {"value": 6300, "unit": "rpm"}
